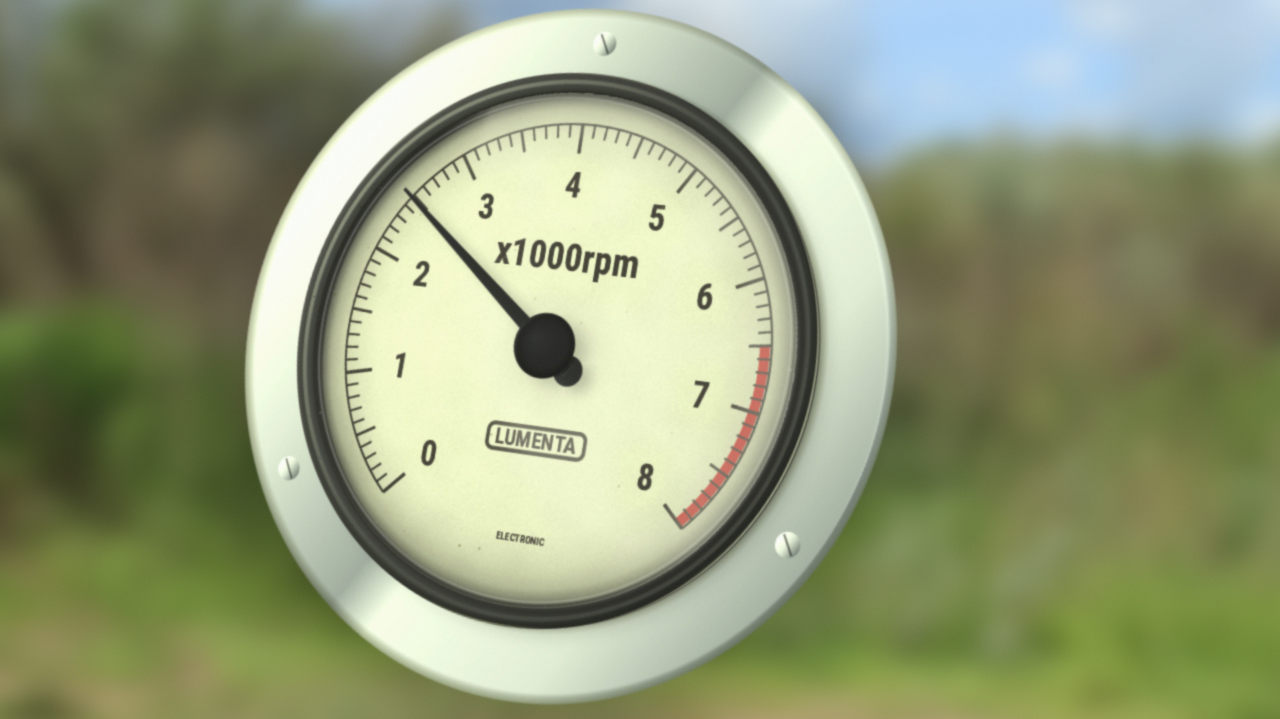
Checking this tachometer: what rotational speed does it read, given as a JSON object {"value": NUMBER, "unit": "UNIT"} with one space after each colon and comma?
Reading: {"value": 2500, "unit": "rpm"}
